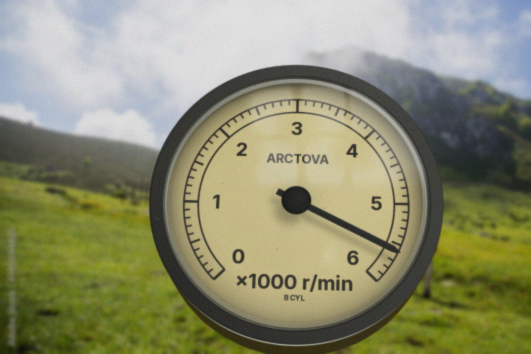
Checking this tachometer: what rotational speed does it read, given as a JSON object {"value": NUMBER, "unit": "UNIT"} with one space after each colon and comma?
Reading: {"value": 5600, "unit": "rpm"}
